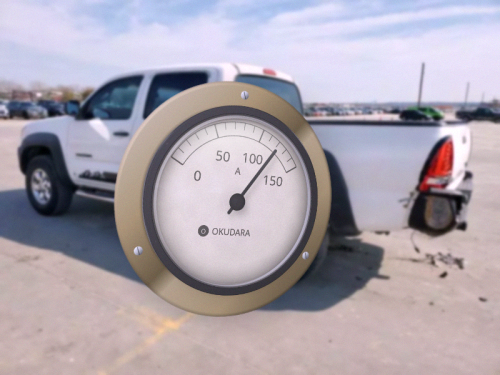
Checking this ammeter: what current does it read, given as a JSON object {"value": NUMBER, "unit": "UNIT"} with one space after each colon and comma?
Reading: {"value": 120, "unit": "A"}
